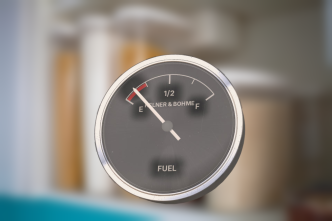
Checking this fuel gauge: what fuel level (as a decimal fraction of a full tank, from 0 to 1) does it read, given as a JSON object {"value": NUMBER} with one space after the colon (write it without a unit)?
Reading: {"value": 0.125}
